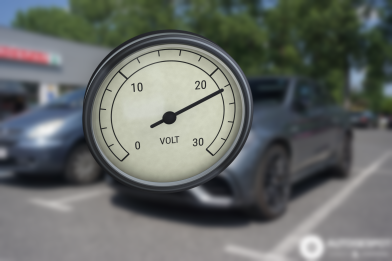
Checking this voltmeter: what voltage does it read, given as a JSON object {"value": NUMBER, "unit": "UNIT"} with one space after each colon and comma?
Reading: {"value": 22, "unit": "V"}
